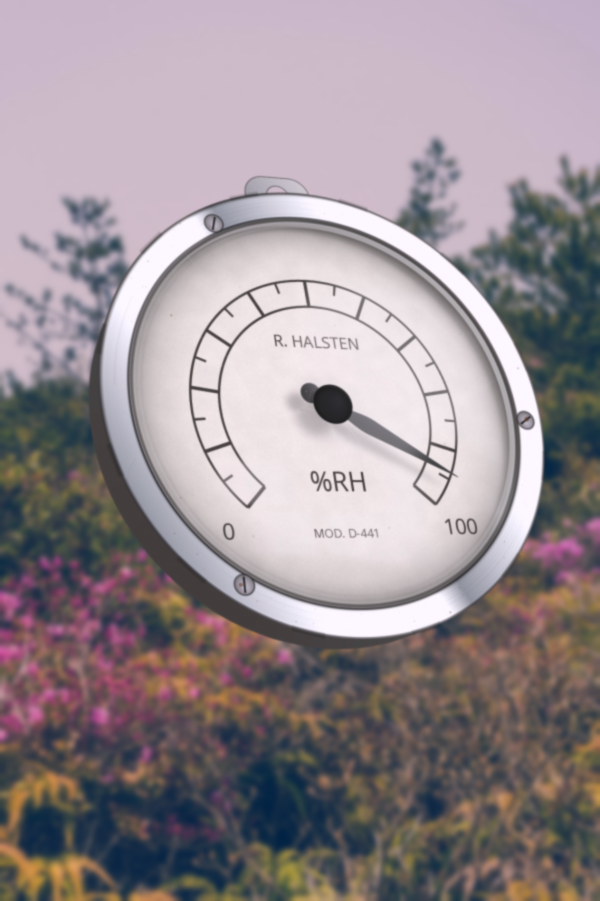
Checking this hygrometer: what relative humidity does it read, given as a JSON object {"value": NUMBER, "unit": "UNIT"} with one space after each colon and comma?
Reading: {"value": 95, "unit": "%"}
